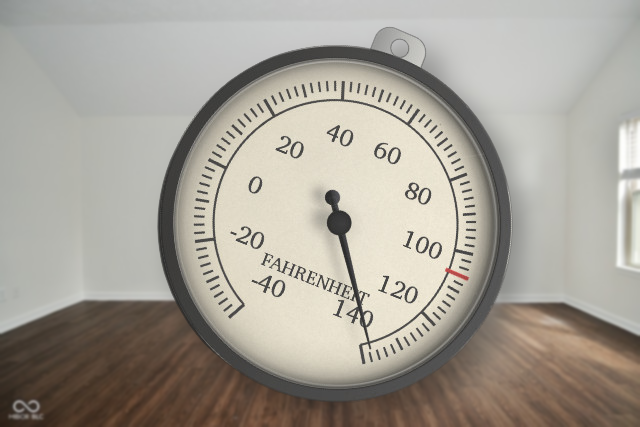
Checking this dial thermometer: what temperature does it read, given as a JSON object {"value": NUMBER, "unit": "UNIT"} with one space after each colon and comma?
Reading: {"value": 138, "unit": "°F"}
